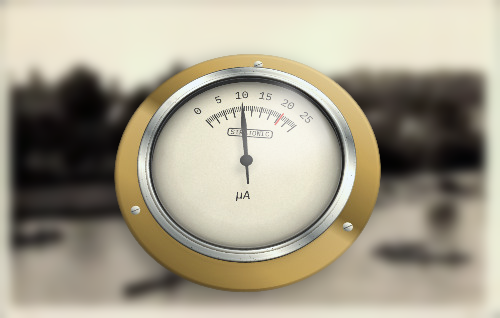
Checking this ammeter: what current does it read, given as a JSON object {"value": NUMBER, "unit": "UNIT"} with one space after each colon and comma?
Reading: {"value": 10, "unit": "µA"}
